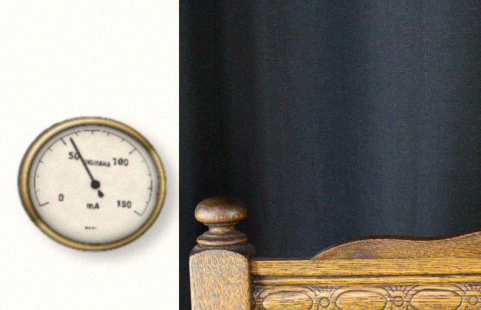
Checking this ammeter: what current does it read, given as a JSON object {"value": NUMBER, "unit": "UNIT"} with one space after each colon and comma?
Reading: {"value": 55, "unit": "mA"}
